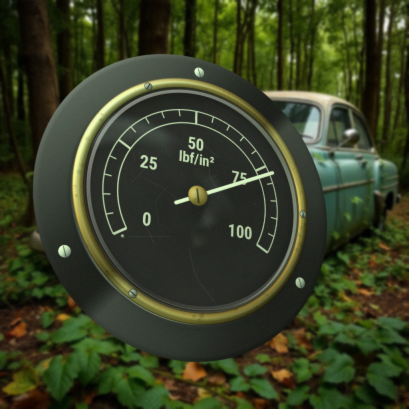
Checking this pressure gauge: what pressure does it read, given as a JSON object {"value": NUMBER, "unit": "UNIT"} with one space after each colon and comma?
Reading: {"value": 77.5, "unit": "psi"}
